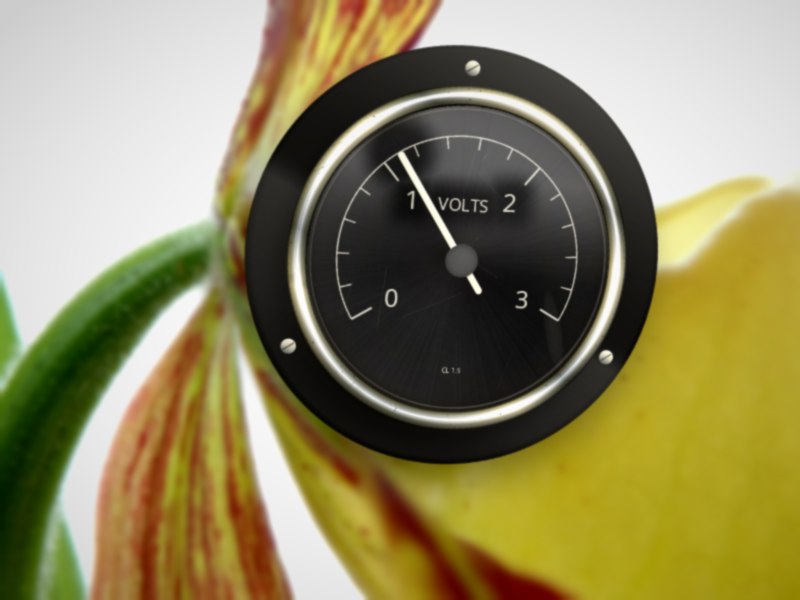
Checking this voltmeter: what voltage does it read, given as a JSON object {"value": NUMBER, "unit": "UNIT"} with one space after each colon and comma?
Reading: {"value": 1.1, "unit": "V"}
